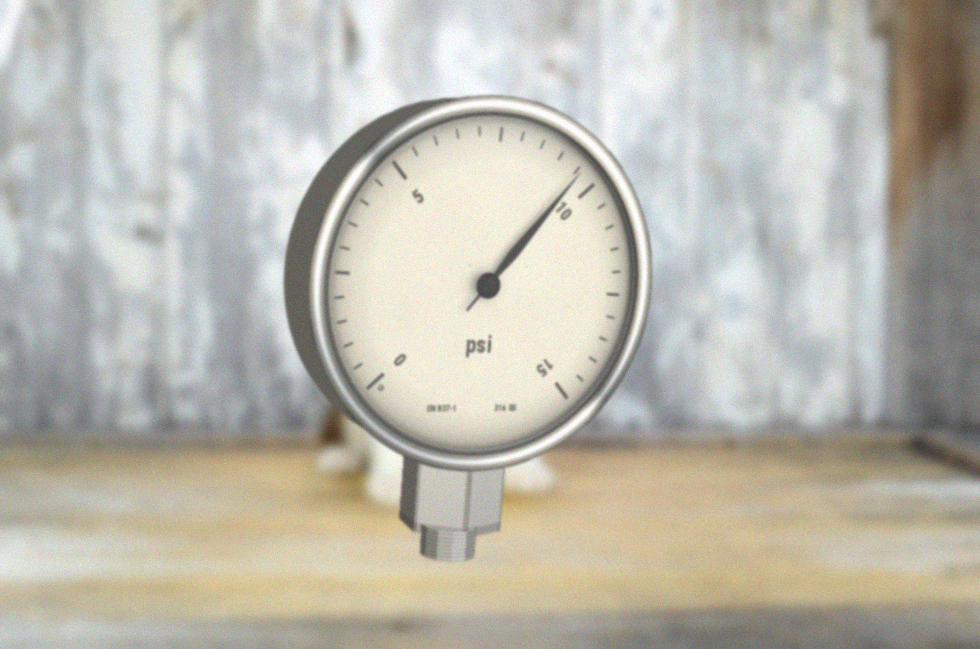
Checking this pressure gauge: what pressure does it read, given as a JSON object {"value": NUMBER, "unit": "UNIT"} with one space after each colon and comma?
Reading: {"value": 9.5, "unit": "psi"}
